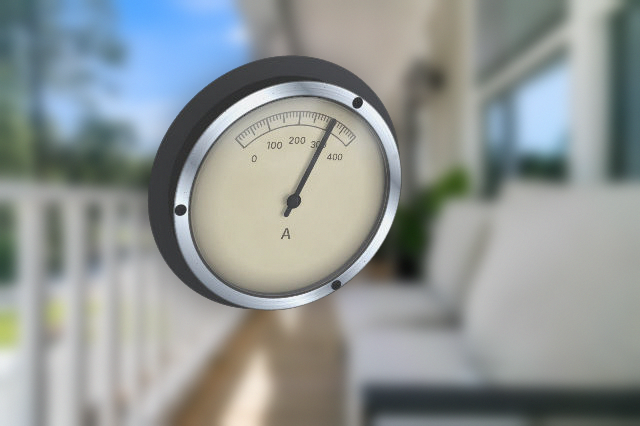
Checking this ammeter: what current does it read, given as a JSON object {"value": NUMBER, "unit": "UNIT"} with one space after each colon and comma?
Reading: {"value": 300, "unit": "A"}
